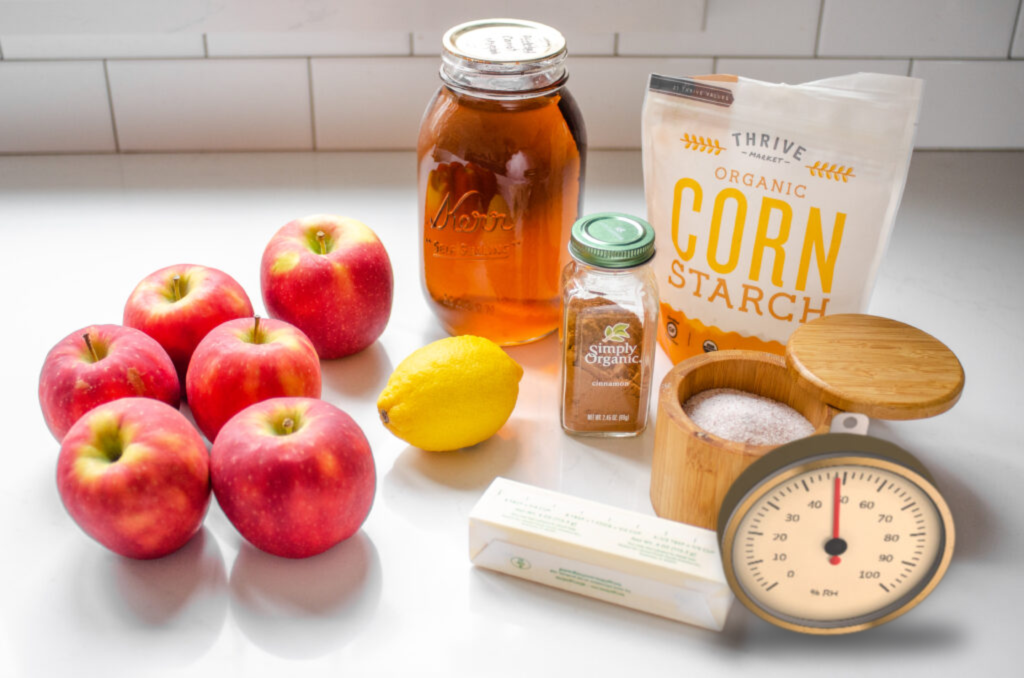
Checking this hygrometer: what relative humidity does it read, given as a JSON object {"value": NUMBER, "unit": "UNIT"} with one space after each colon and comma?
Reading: {"value": 48, "unit": "%"}
